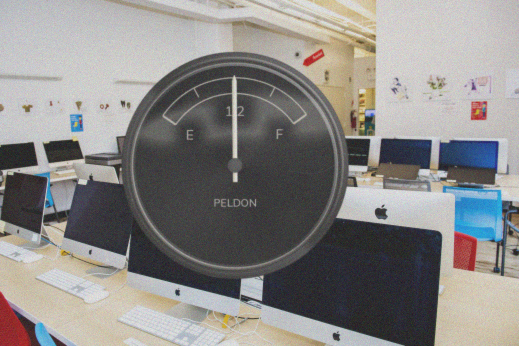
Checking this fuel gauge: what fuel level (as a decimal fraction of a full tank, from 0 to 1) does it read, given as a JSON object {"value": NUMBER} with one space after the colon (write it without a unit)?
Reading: {"value": 0.5}
